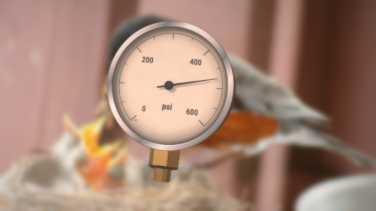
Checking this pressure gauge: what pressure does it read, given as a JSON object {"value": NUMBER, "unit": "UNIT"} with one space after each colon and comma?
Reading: {"value": 475, "unit": "psi"}
